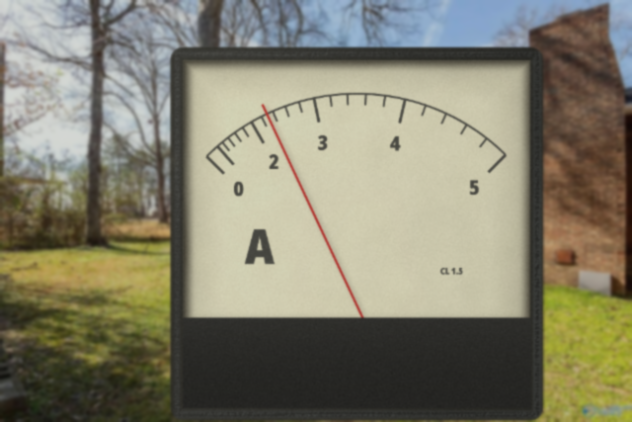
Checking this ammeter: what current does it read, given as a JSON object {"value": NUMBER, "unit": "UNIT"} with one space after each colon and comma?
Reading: {"value": 2.3, "unit": "A"}
